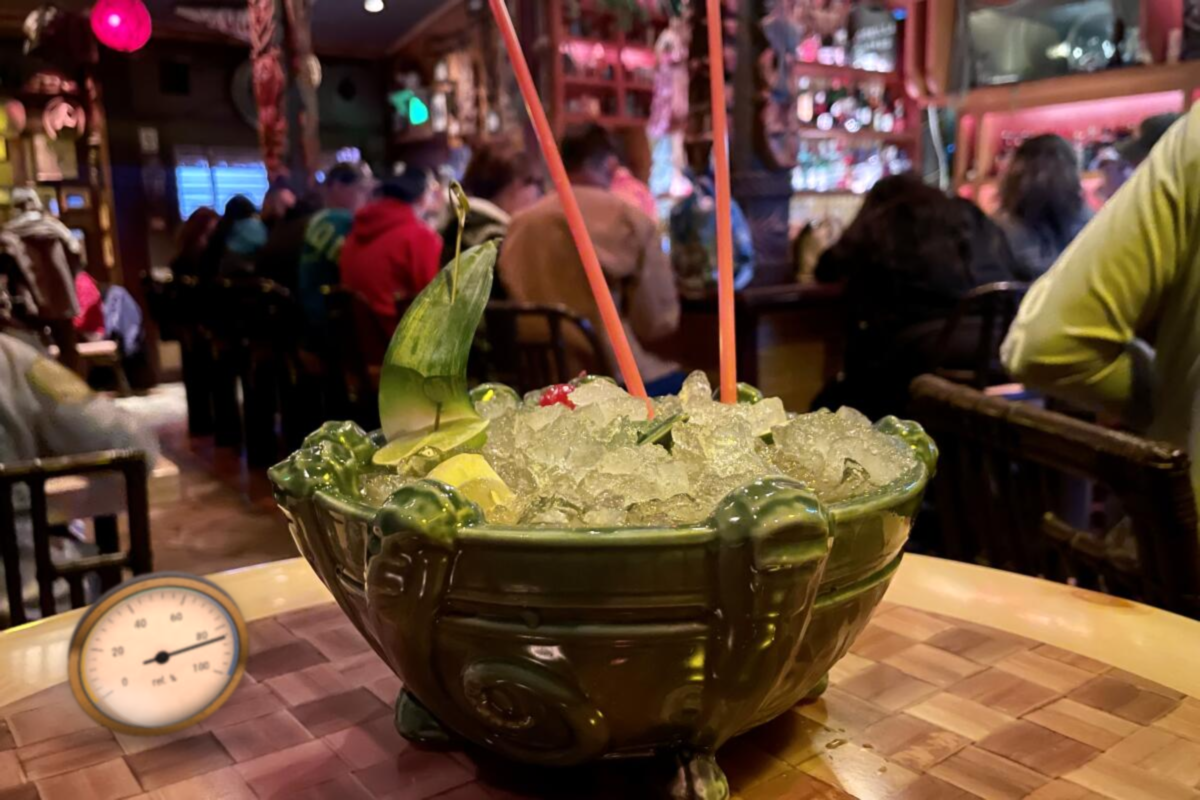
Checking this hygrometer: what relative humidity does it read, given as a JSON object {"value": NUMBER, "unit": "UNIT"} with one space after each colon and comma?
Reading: {"value": 84, "unit": "%"}
